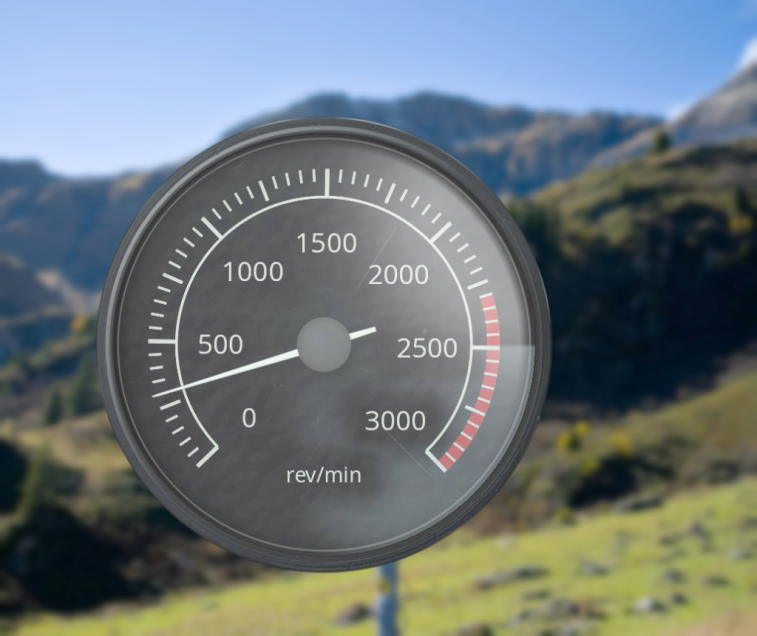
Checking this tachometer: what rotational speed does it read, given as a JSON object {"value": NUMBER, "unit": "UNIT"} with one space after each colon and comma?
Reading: {"value": 300, "unit": "rpm"}
